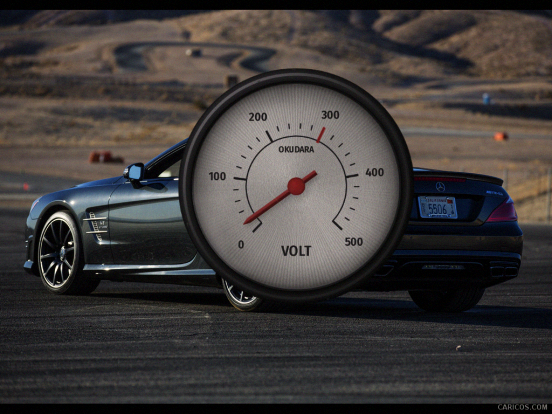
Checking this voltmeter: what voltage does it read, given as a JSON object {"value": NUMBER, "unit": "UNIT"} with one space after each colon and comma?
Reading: {"value": 20, "unit": "V"}
